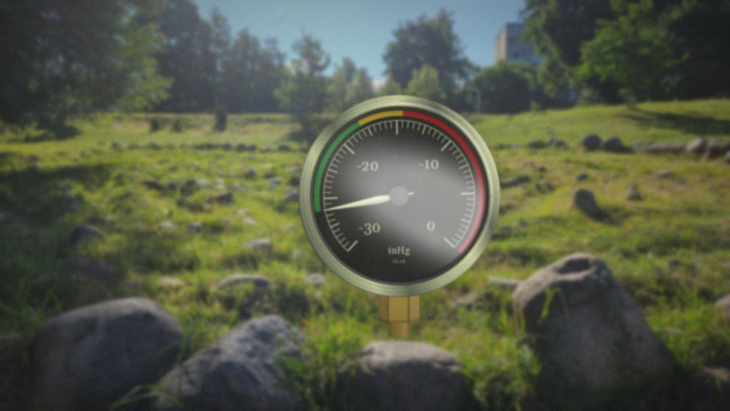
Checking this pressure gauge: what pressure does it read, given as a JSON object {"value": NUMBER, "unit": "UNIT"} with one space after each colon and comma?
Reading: {"value": -26, "unit": "inHg"}
